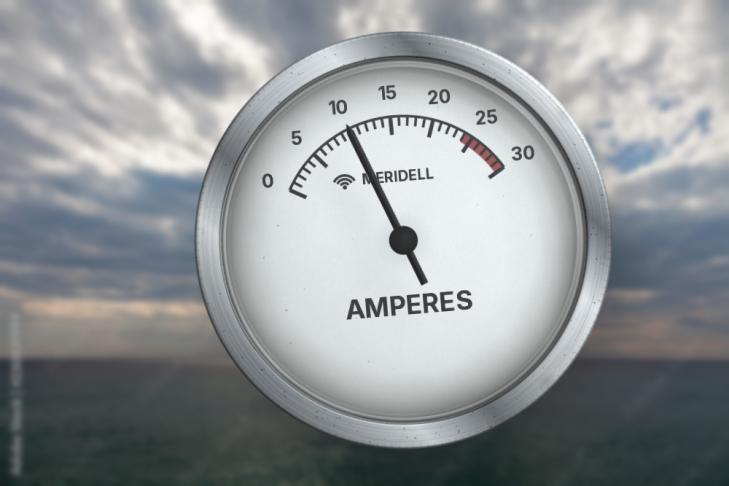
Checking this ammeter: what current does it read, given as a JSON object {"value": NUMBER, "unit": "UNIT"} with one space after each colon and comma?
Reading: {"value": 10, "unit": "A"}
